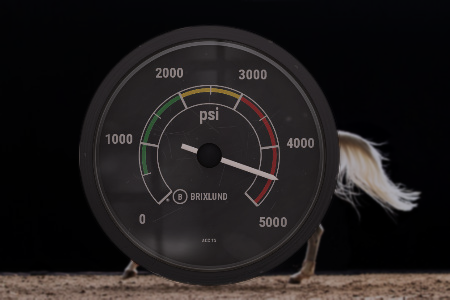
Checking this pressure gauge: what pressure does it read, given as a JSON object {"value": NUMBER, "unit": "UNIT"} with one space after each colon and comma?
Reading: {"value": 4500, "unit": "psi"}
